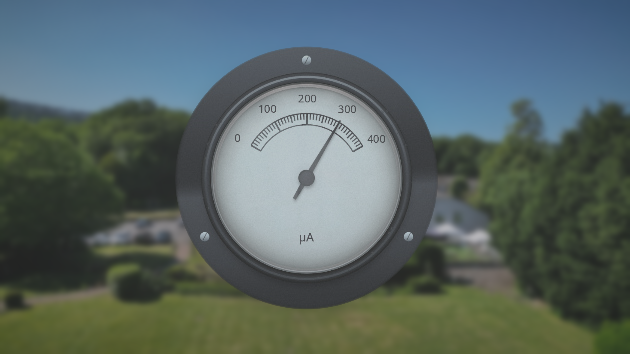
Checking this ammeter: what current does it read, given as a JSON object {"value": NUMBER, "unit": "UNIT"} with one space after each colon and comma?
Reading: {"value": 300, "unit": "µA"}
